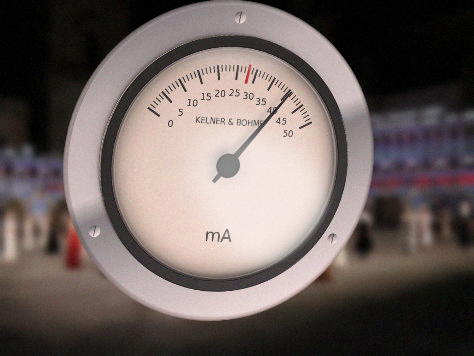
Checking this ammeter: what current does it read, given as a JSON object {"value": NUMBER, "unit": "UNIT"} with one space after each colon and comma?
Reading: {"value": 40, "unit": "mA"}
